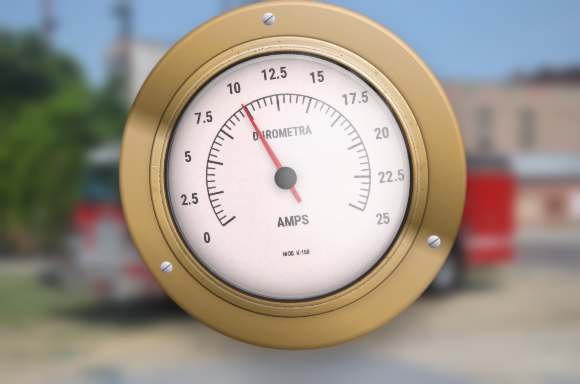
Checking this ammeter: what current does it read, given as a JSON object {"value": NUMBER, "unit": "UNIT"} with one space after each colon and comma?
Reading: {"value": 10, "unit": "A"}
